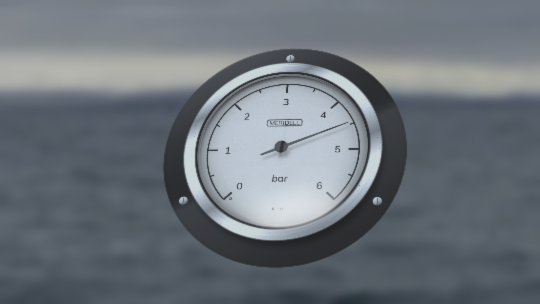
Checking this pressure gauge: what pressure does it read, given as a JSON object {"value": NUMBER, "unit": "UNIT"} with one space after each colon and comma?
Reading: {"value": 4.5, "unit": "bar"}
